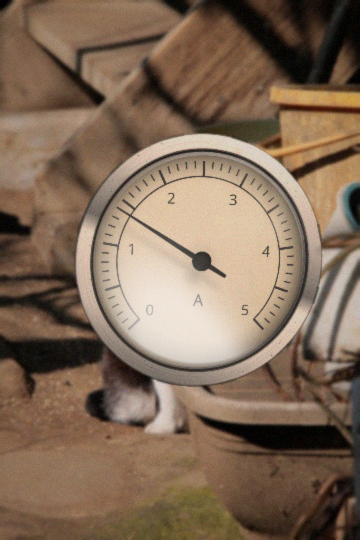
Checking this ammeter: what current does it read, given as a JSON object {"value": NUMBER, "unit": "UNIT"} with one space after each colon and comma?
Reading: {"value": 1.4, "unit": "A"}
